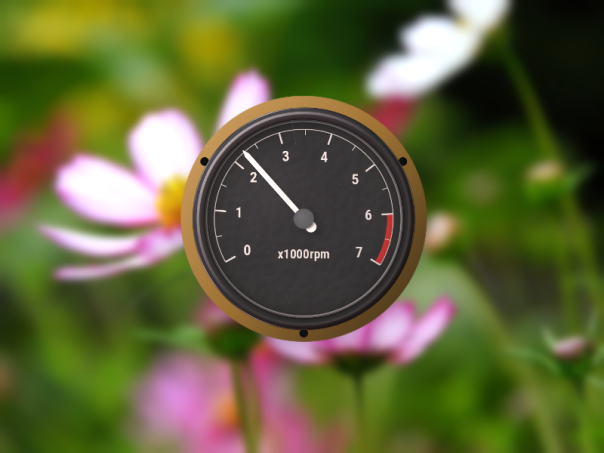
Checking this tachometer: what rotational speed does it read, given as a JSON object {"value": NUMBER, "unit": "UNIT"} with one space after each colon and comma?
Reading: {"value": 2250, "unit": "rpm"}
